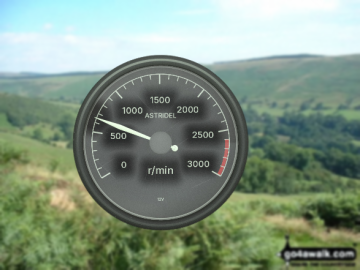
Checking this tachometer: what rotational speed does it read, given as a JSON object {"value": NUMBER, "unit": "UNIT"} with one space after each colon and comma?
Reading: {"value": 650, "unit": "rpm"}
